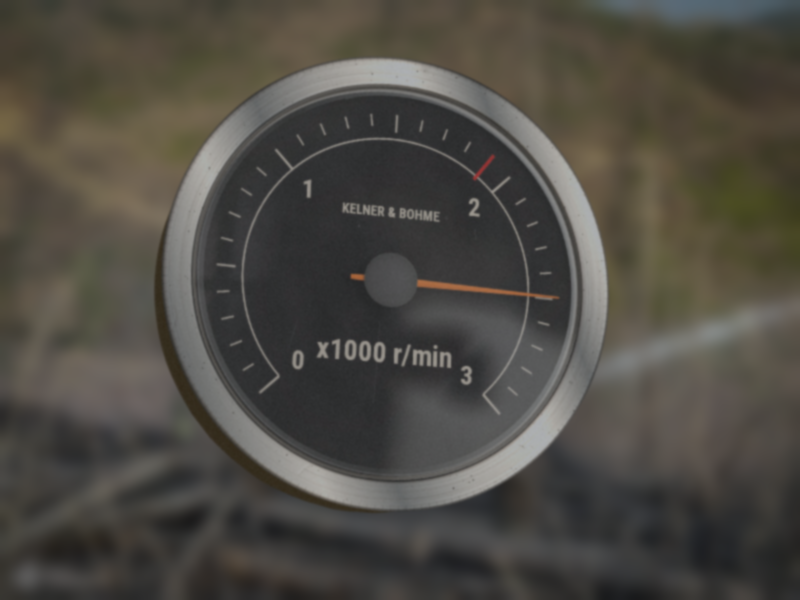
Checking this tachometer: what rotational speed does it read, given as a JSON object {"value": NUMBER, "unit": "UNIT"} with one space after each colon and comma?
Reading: {"value": 2500, "unit": "rpm"}
